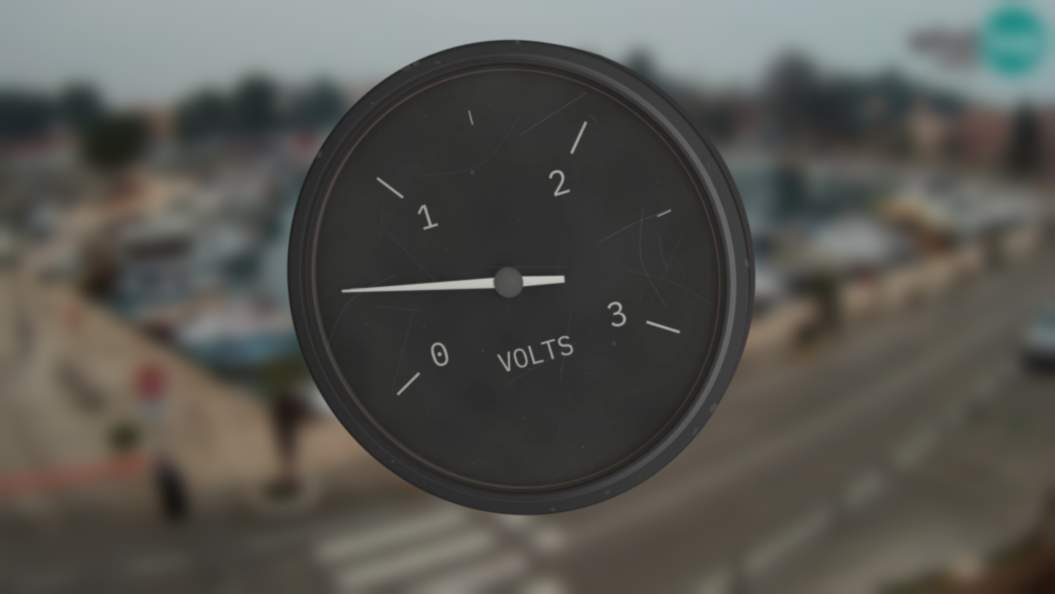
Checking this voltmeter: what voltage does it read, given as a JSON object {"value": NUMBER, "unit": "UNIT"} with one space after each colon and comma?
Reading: {"value": 0.5, "unit": "V"}
